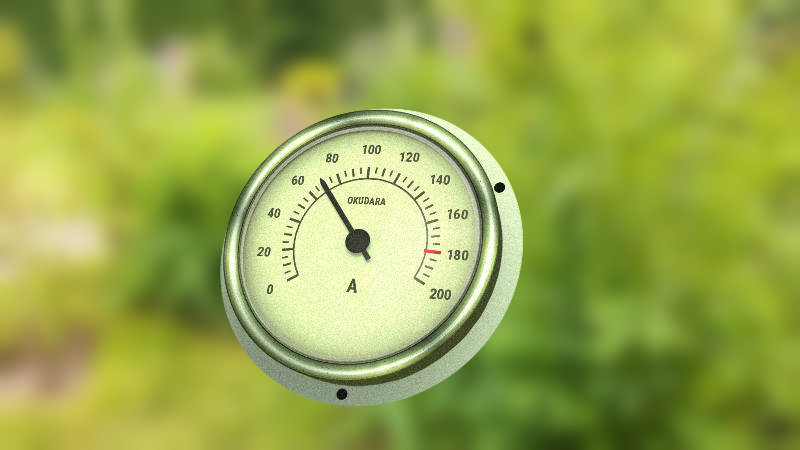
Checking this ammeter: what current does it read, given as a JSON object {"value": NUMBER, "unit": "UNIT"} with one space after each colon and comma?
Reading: {"value": 70, "unit": "A"}
